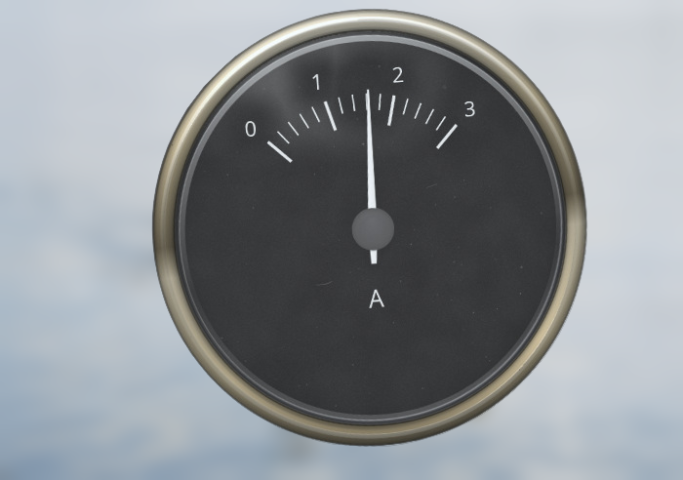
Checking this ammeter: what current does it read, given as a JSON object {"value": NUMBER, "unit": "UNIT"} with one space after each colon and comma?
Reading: {"value": 1.6, "unit": "A"}
